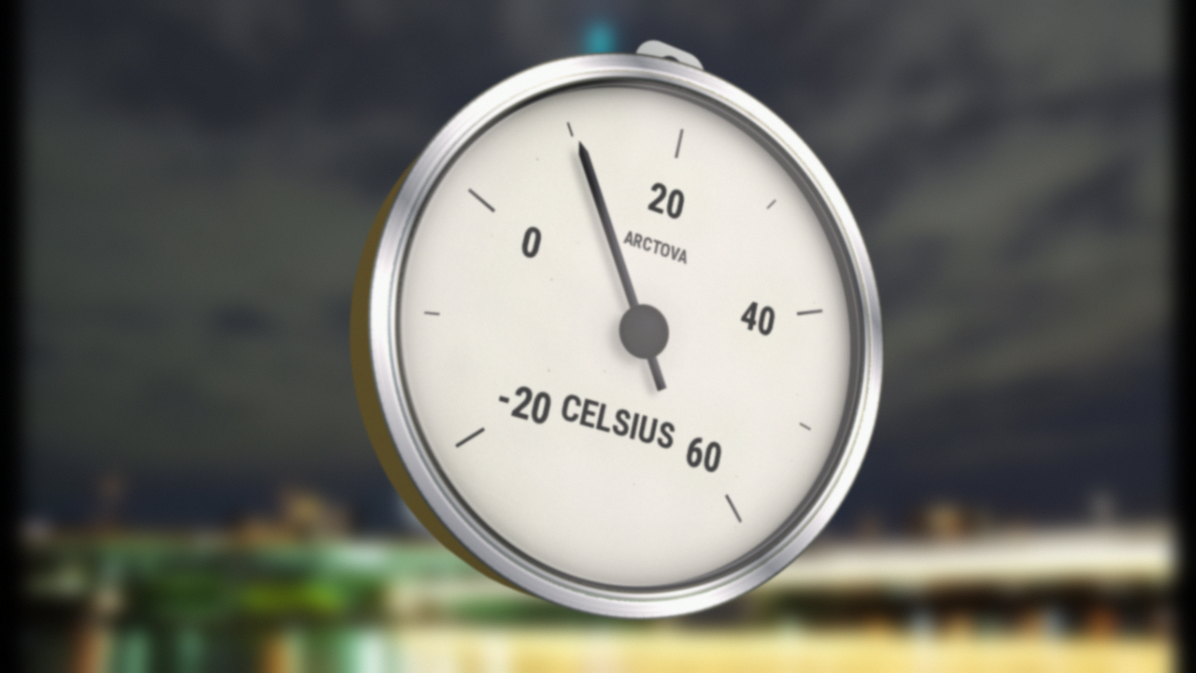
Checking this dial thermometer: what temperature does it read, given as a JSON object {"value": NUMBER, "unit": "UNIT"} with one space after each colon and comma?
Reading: {"value": 10, "unit": "°C"}
